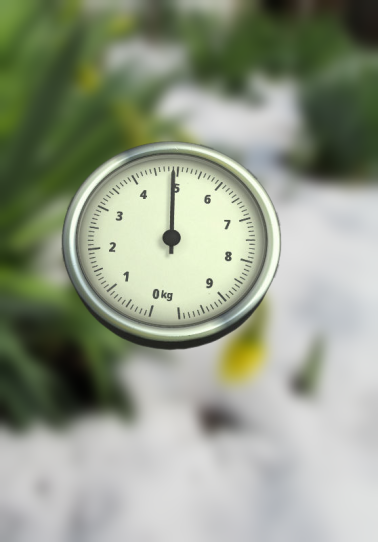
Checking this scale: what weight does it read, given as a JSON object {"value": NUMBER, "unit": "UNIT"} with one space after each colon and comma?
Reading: {"value": 4.9, "unit": "kg"}
